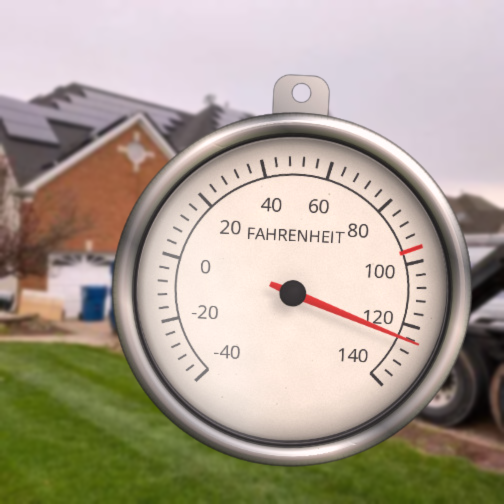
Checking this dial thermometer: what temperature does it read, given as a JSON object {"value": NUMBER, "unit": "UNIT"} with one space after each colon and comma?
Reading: {"value": 124, "unit": "°F"}
